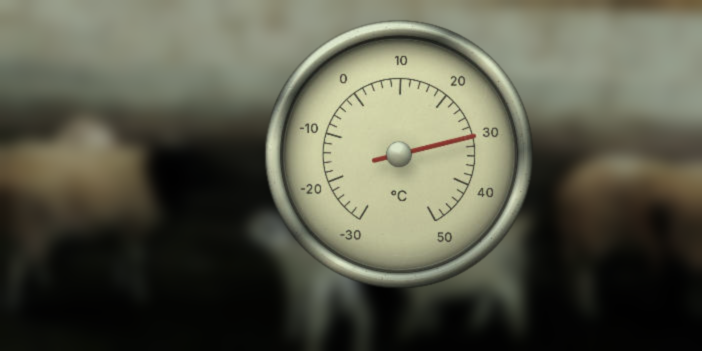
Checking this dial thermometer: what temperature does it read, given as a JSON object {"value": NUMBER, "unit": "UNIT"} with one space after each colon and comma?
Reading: {"value": 30, "unit": "°C"}
